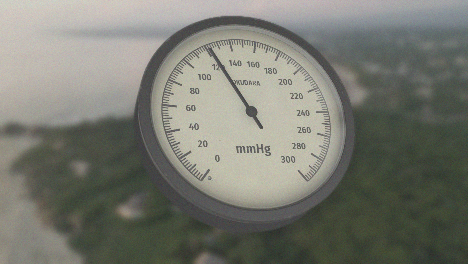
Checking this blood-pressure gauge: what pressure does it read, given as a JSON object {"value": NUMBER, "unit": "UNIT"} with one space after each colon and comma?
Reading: {"value": 120, "unit": "mmHg"}
